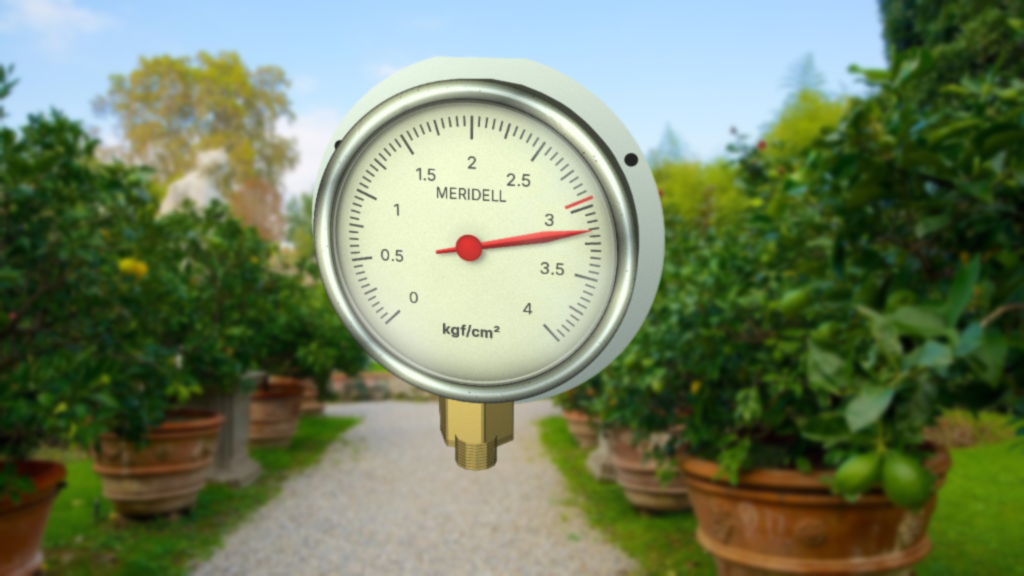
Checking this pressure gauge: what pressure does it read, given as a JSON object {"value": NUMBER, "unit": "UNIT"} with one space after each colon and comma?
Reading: {"value": 3.15, "unit": "kg/cm²"}
